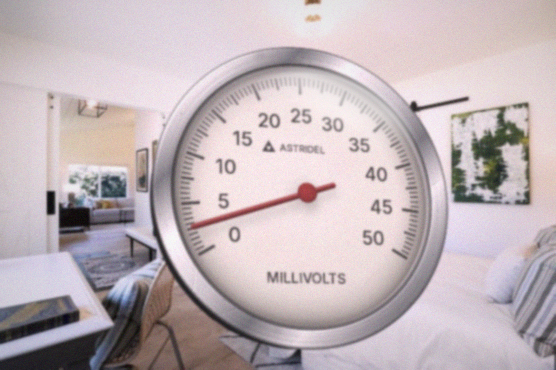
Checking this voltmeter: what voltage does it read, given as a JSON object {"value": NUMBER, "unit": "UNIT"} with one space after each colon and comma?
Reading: {"value": 2.5, "unit": "mV"}
